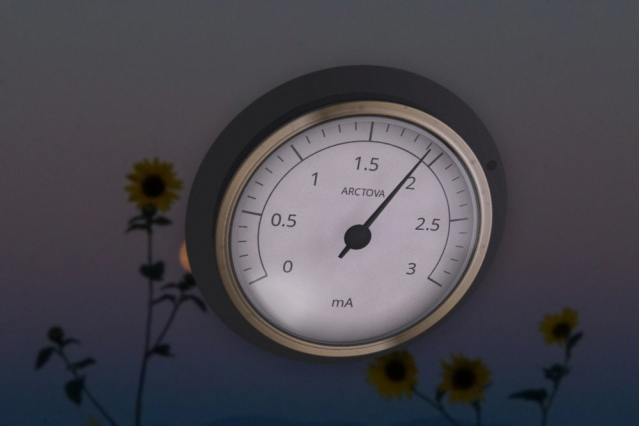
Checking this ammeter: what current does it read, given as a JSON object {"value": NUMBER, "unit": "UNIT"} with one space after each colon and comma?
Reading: {"value": 1.9, "unit": "mA"}
